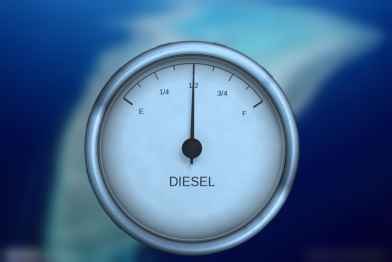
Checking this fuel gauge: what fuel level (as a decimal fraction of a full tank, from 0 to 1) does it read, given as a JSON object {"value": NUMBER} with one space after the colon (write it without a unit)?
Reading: {"value": 0.5}
